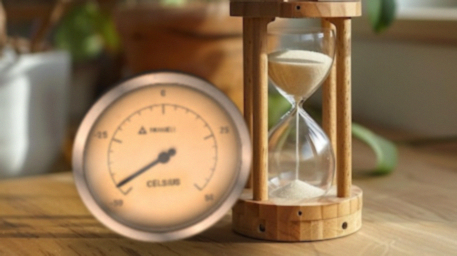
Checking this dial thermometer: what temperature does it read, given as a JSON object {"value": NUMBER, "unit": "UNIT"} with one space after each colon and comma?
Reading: {"value": -45, "unit": "°C"}
